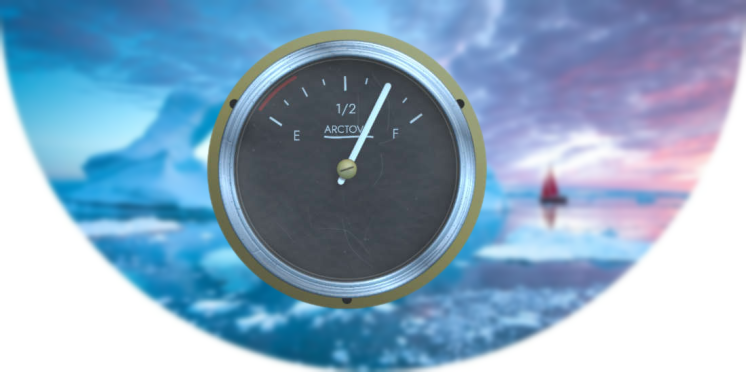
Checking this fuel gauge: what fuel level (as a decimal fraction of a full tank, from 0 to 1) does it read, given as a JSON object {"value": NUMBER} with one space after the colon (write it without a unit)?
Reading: {"value": 0.75}
